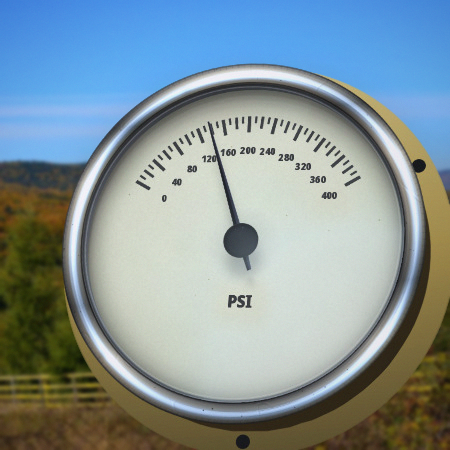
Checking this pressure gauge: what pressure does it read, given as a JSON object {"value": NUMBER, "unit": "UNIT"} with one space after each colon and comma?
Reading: {"value": 140, "unit": "psi"}
